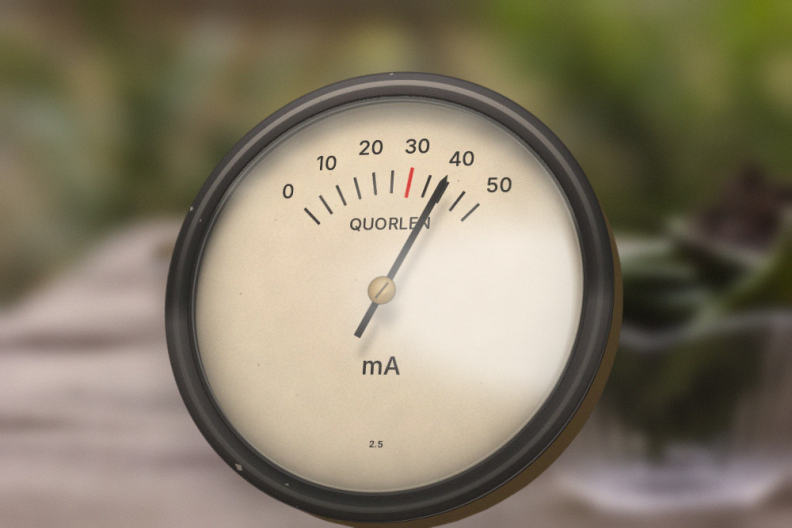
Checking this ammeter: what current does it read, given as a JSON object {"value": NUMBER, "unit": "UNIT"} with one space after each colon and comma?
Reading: {"value": 40, "unit": "mA"}
